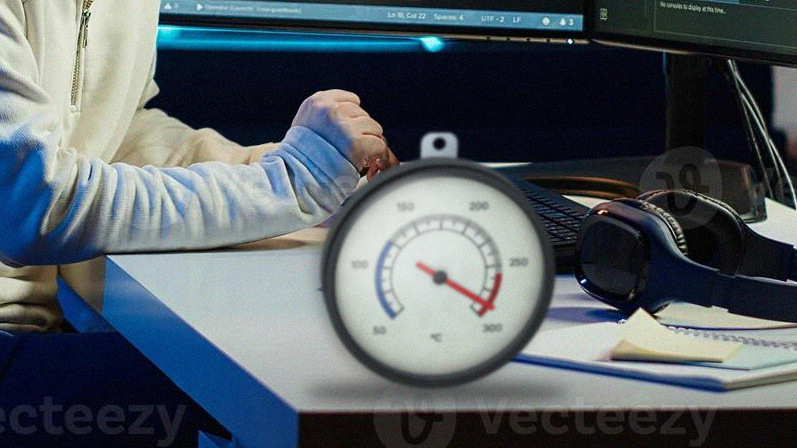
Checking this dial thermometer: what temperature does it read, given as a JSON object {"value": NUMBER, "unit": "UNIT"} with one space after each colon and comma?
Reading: {"value": 287.5, "unit": "°C"}
